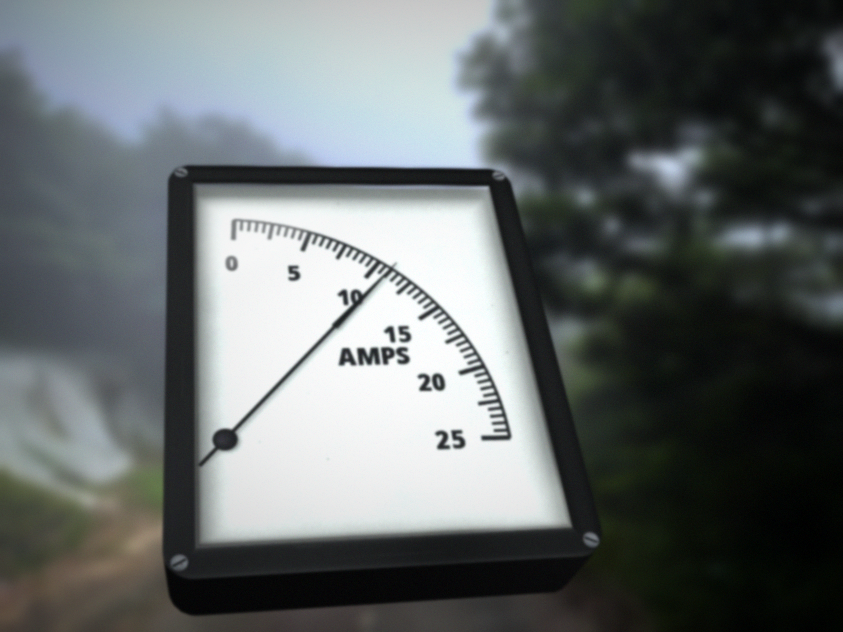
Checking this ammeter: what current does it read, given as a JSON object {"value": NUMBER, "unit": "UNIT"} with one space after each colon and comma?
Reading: {"value": 11, "unit": "A"}
